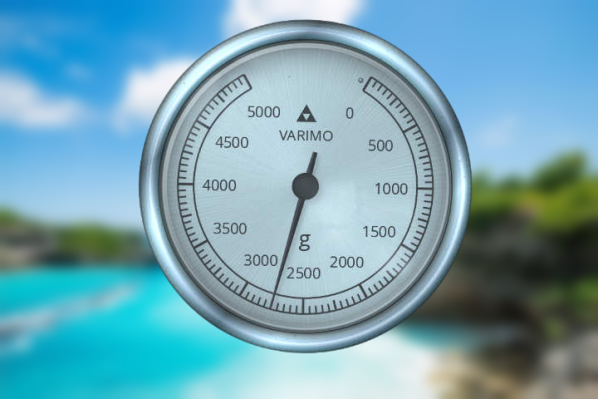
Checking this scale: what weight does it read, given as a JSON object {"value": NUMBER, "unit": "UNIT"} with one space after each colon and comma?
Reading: {"value": 2750, "unit": "g"}
